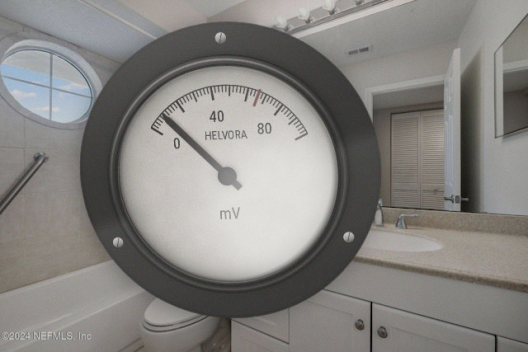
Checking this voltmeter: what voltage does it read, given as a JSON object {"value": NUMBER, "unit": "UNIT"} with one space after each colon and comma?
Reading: {"value": 10, "unit": "mV"}
